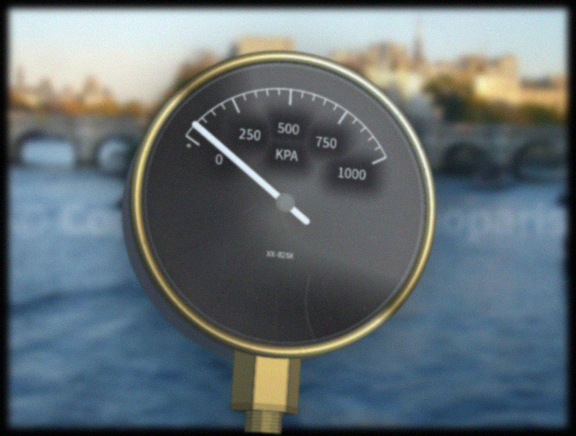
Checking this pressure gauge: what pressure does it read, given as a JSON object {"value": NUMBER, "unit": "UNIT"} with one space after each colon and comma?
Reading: {"value": 50, "unit": "kPa"}
